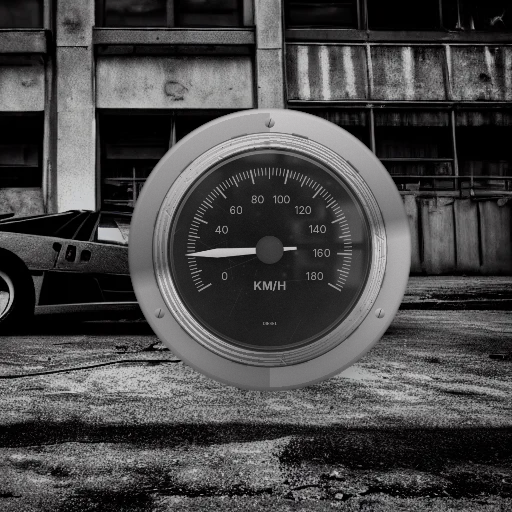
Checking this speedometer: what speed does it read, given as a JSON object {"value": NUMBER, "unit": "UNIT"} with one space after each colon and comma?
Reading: {"value": 20, "unit": "km/h"}
